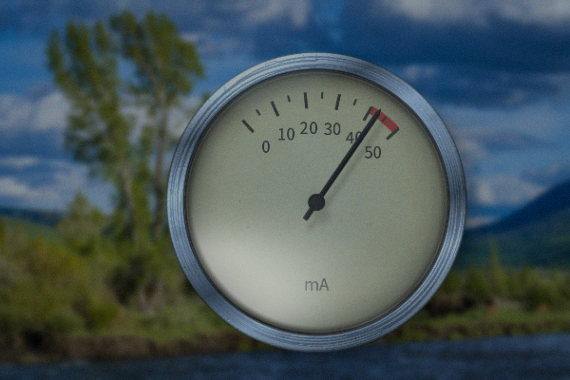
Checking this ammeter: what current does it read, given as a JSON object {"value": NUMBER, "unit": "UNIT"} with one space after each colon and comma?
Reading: {"value": 42.5, "unit": "mA"}
